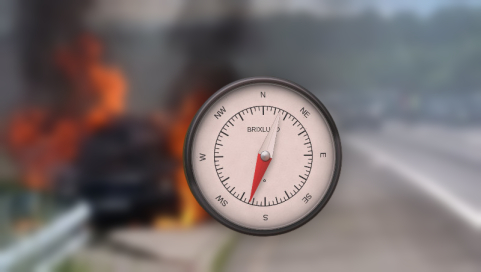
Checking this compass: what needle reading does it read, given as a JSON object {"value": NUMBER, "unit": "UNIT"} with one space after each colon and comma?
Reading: {"value": 200, "unit": "°"}
